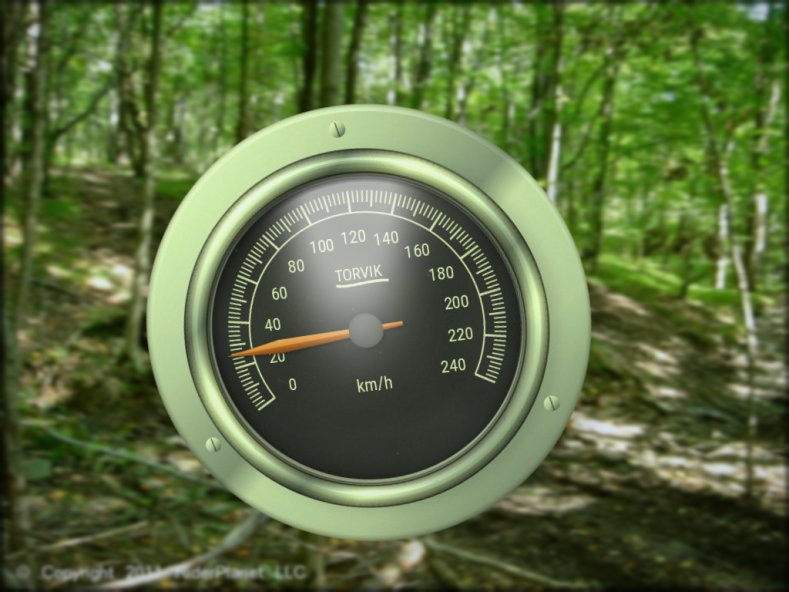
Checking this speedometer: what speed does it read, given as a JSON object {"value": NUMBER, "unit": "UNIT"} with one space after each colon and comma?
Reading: {"value": 26, "unit": "km/h"}
